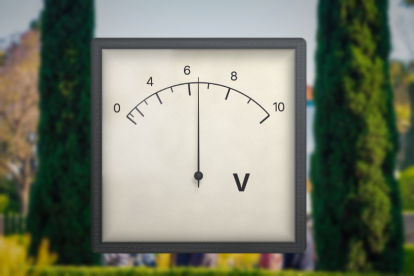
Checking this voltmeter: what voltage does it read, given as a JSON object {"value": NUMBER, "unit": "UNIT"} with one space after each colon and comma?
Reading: {"value": 6.5, "unit": "V"}
